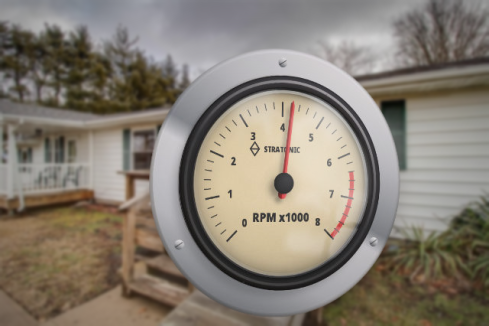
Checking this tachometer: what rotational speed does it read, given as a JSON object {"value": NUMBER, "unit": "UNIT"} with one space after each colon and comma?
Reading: {"value": 4200, "unit": "rpm"}
